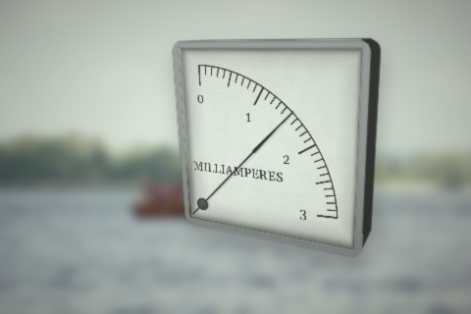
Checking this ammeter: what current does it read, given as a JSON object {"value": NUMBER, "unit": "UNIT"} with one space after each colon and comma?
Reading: {"value": 1.5, "unit": "mA"}
